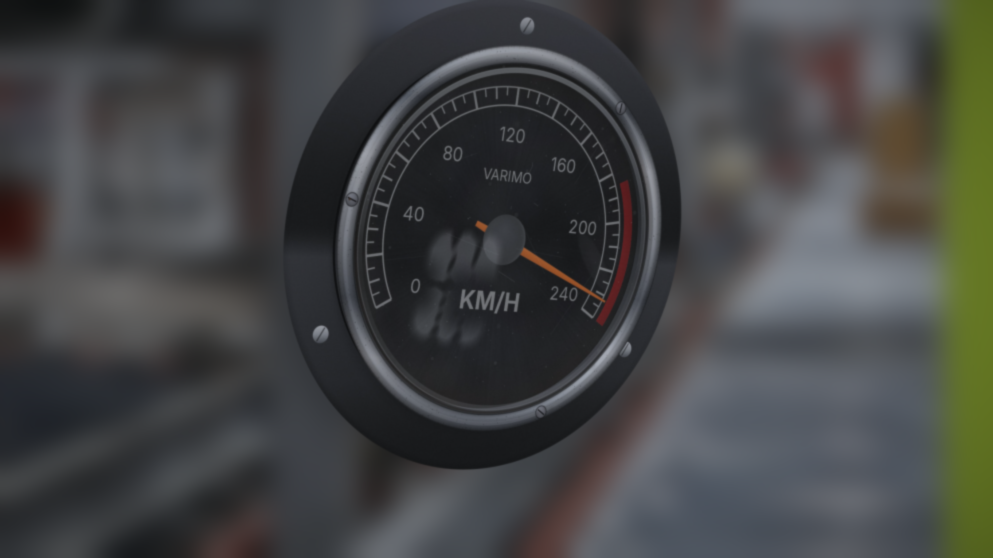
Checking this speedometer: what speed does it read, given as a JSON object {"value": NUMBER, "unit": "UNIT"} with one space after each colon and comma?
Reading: {"value": 232.5, "unit": "km/h"}
